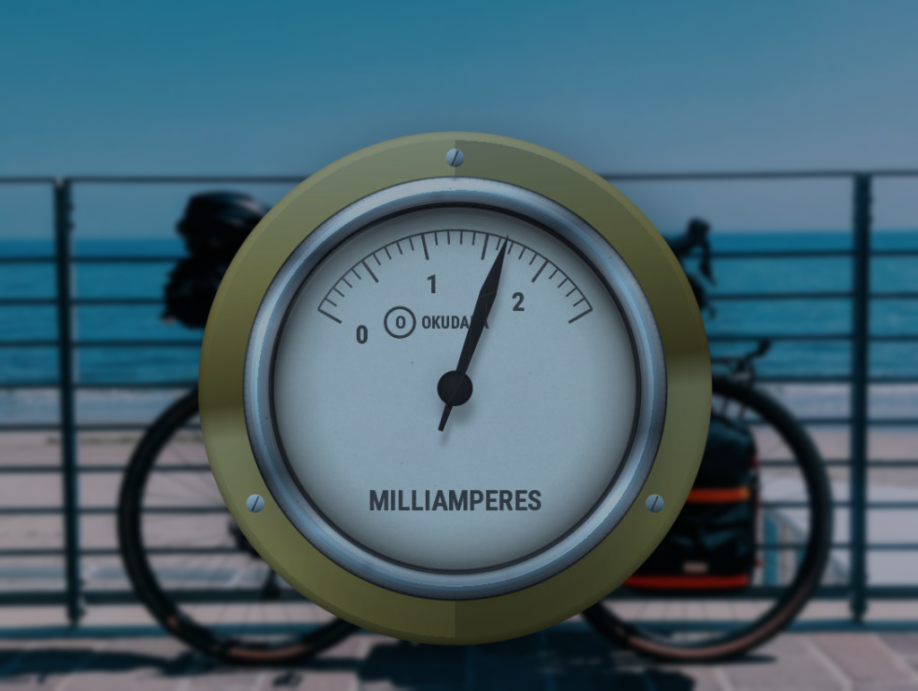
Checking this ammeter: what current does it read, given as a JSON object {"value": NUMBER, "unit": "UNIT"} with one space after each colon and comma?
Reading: {"value": 1.65, "unit": "mA"}
